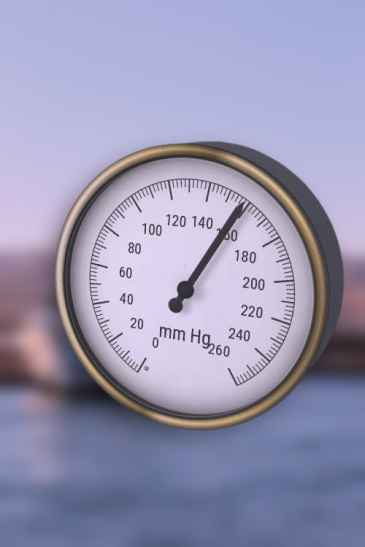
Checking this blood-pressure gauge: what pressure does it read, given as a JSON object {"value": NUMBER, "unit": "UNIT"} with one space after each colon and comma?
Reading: {"value": 158, "unit": "mmHg"}
